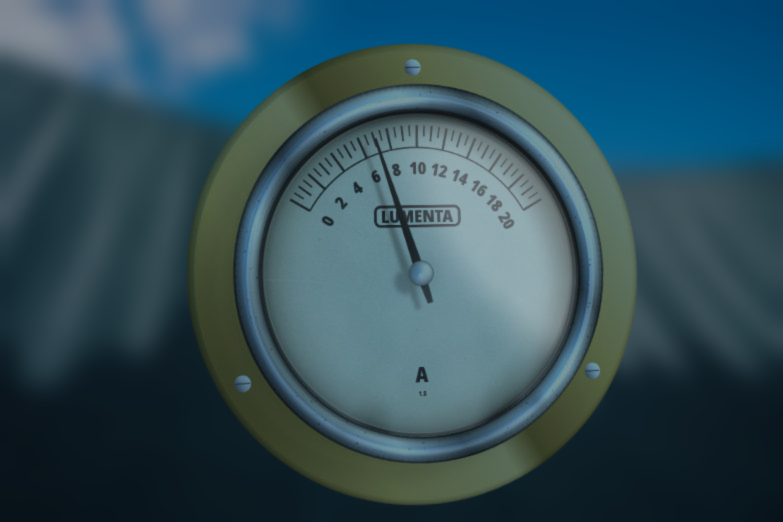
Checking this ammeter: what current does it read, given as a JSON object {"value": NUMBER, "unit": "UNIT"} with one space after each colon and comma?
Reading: {"value": 7, "unit": "A"}
